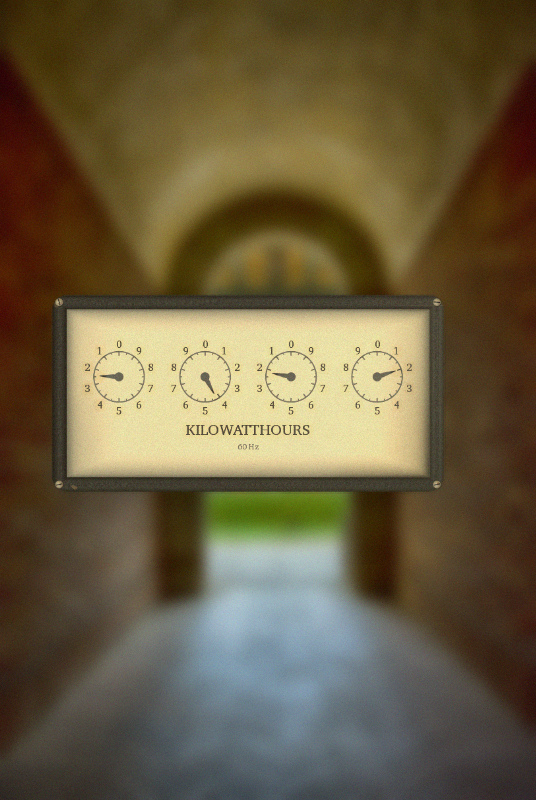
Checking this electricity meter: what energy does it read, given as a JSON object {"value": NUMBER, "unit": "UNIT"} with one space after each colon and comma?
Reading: {"value": 2422, "unit": "kWh"}
